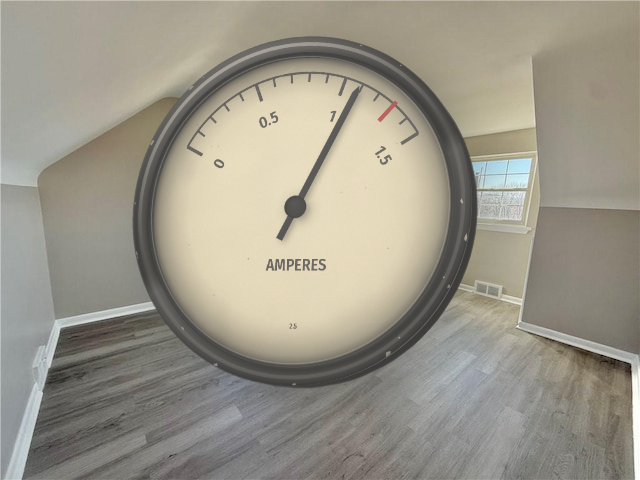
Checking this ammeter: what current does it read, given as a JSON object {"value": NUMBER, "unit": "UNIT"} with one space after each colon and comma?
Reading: {"value": 1.1, "unit": "A"}
